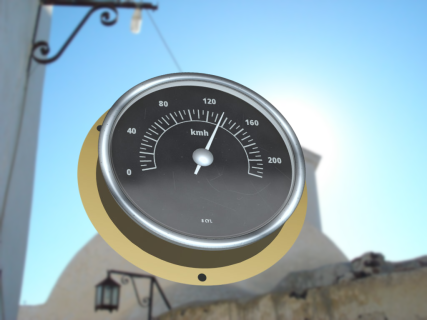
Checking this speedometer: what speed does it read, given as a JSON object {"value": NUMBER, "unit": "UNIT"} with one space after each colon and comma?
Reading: {"value": 135, "unit": "km/h"}
